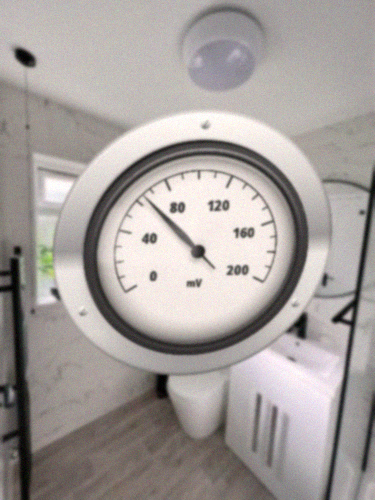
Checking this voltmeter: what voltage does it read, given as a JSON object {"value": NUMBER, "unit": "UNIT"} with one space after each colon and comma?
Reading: {"value": 65, "unit": "mV"}
